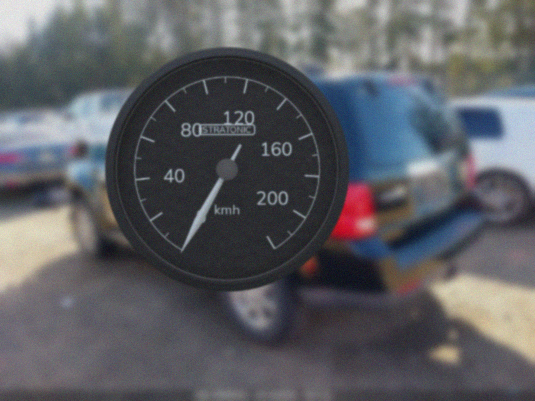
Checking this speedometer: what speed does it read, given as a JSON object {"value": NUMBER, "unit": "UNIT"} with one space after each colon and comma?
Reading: {"value": 0, "unit": "km/h"}
